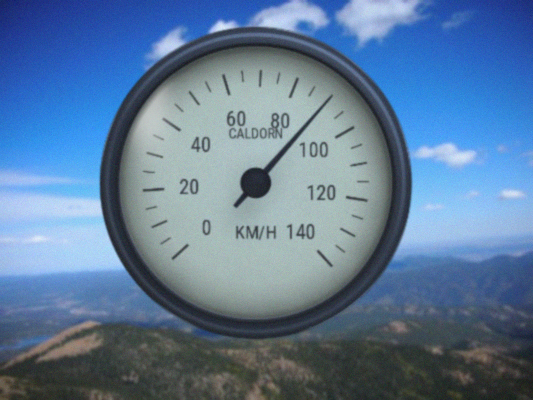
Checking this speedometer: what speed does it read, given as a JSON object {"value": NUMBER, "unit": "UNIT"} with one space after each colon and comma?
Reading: {"value": 90, "unit": "km/h"}
